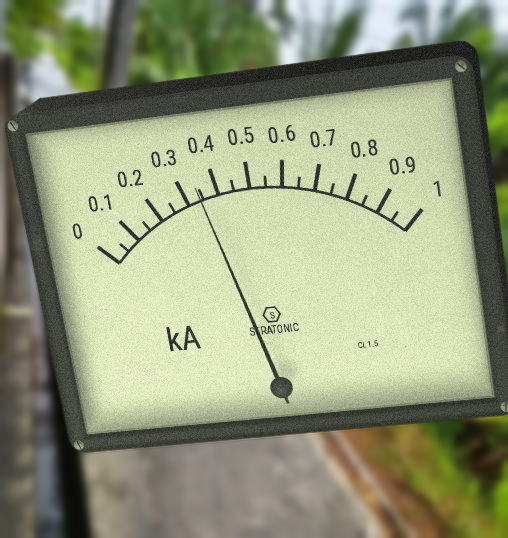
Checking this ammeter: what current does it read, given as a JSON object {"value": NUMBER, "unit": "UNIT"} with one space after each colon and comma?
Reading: {"value": 0.35, "unit": "kA"}
